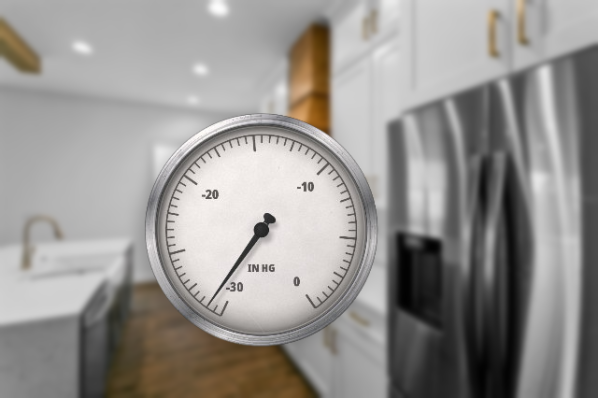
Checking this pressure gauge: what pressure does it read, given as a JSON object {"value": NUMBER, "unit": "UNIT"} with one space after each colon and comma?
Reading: {"value": -29, "unit": "inHg"}
